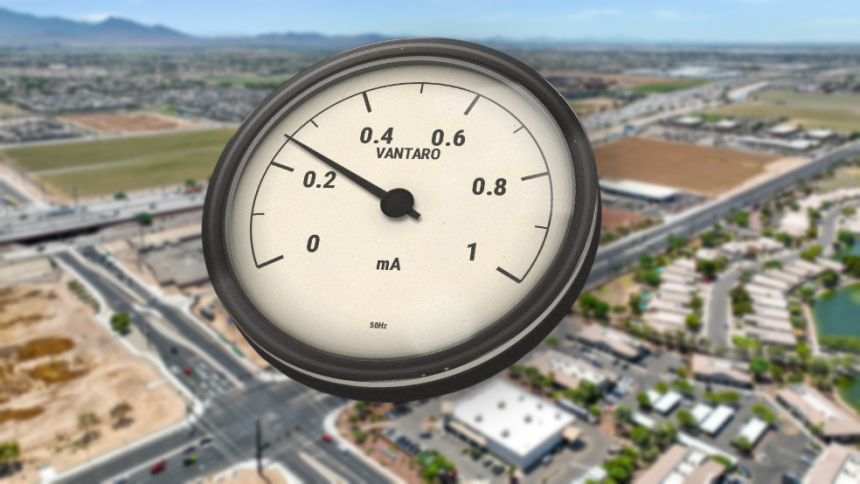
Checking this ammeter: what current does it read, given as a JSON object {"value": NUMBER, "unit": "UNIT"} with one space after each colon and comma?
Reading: {"value": 0.25, "unit": "mA"}
